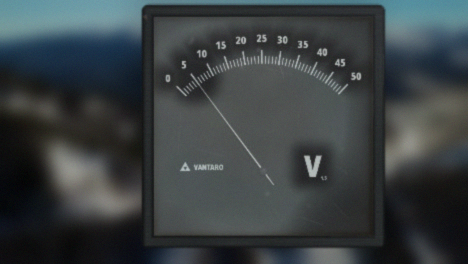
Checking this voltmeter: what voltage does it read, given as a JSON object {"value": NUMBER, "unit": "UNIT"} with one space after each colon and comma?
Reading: {"value": 5, "unit": "V"}
